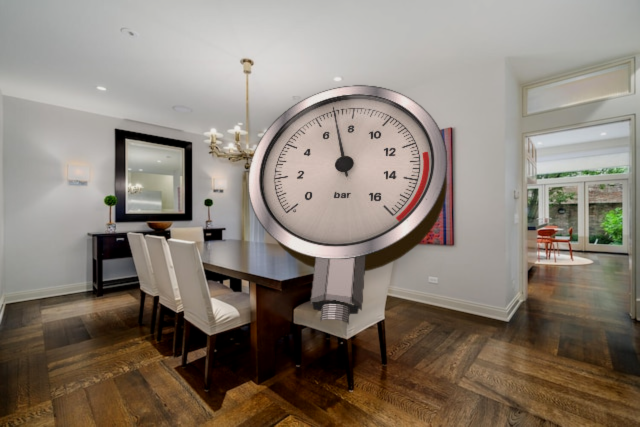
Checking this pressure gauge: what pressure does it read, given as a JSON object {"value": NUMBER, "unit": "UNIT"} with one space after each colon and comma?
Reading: {"value": 7, "unit": "bar"}
